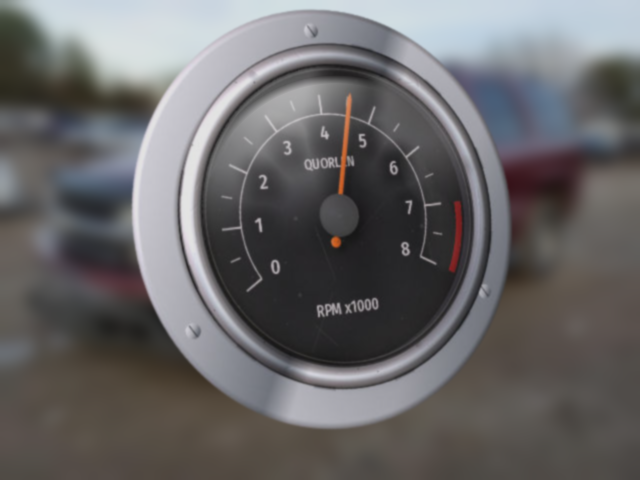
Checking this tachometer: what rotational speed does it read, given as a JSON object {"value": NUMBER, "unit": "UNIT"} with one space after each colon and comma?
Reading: {"value": 4500, "unit": "rpm"}
